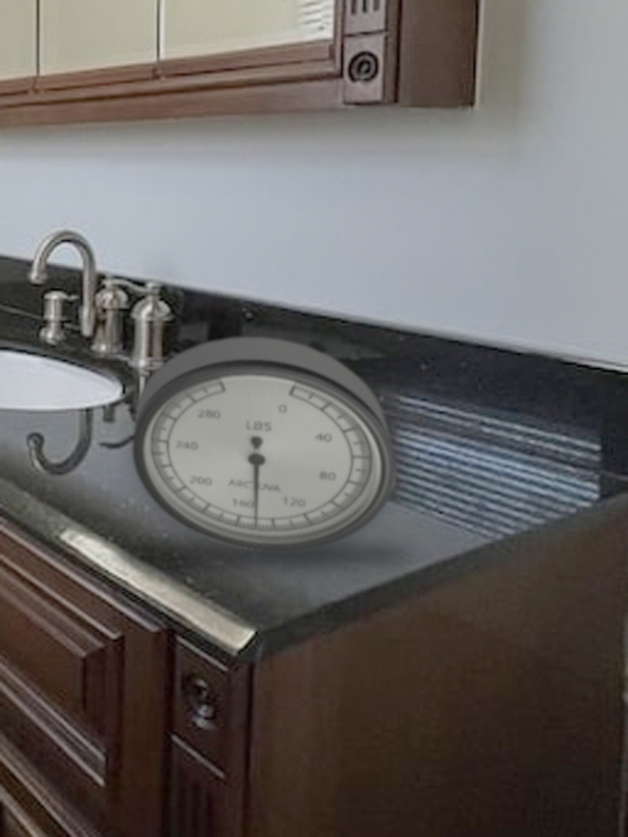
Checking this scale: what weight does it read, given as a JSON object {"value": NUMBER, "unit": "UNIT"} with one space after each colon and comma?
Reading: {"value": 150, "unit": "lb"}
